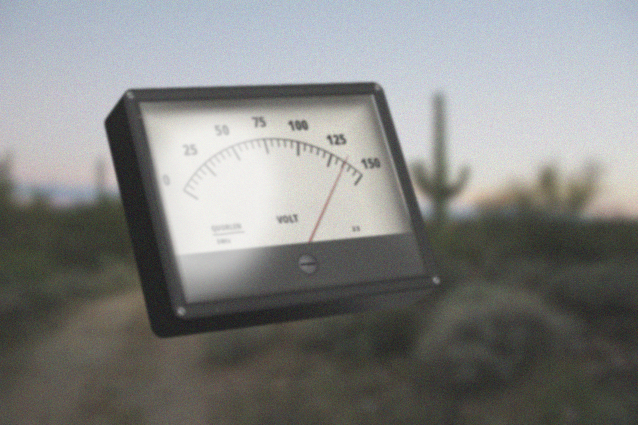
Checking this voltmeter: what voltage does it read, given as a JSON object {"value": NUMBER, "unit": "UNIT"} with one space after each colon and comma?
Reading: {"value": 135, "unit": "V"}
